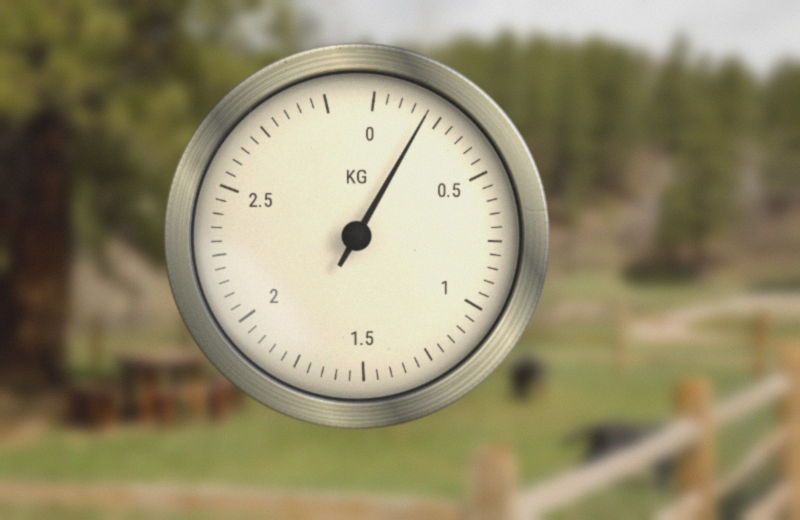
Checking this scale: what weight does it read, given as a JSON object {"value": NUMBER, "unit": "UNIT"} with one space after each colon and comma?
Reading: {"value": 0.2, "unit": "kg"}
